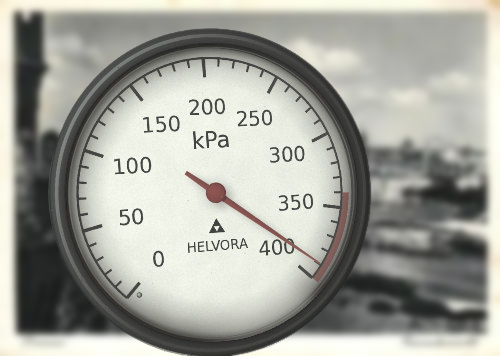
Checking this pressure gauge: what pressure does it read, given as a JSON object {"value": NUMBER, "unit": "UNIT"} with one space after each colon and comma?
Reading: {"value": 390, "unit": "kPa"}
